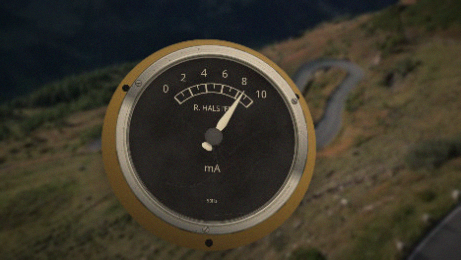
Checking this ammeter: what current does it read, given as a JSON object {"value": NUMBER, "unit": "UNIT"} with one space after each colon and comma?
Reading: {"value": 8.5, "unit": "mA"}
